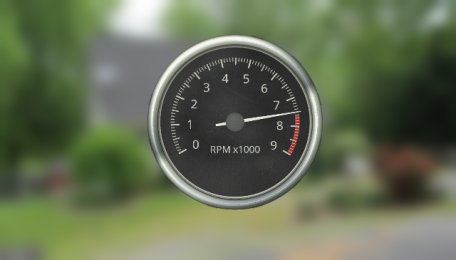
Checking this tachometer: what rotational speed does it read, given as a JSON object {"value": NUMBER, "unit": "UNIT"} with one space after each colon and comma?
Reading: {"value": 7500, "unit": "rpm"}
